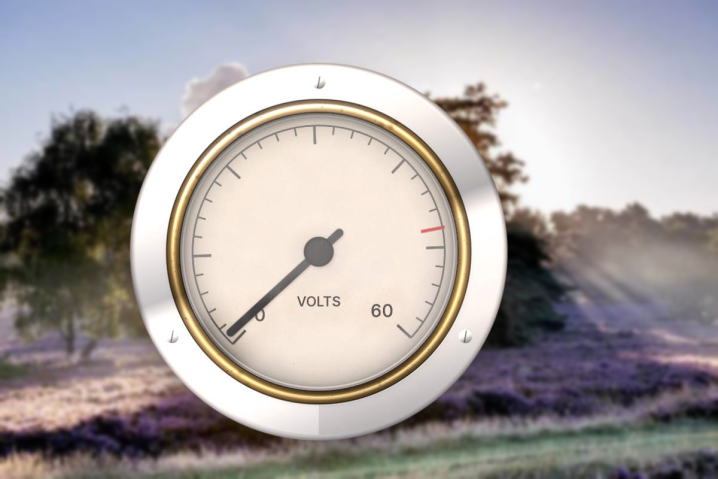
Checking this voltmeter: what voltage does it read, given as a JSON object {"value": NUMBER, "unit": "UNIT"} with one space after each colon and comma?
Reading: {"value": 1, "unit": "V"}
